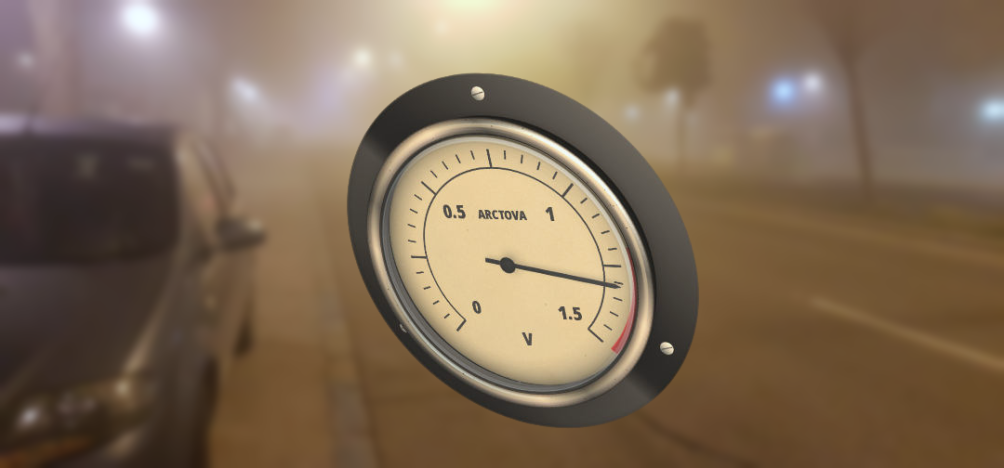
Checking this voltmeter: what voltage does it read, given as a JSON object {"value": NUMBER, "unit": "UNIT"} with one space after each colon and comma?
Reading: {"value": 1.3, "unit": "V"}
